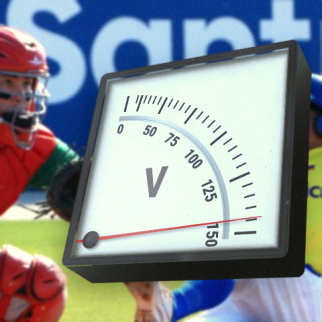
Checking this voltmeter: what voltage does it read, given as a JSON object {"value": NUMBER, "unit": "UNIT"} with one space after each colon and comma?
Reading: {"value": 145, "unit": "V"}
